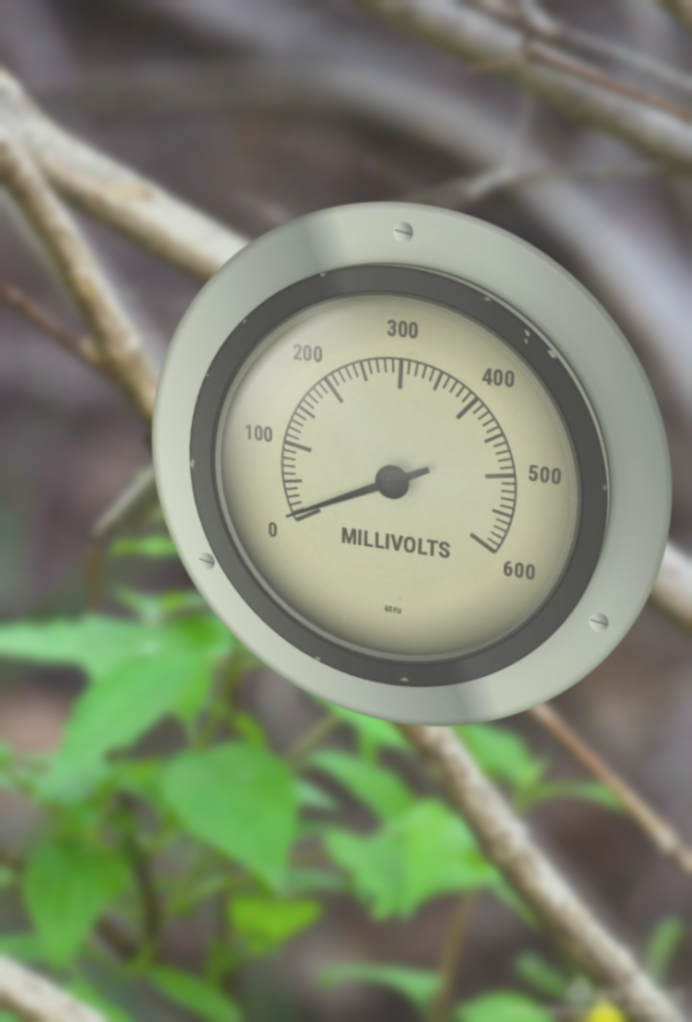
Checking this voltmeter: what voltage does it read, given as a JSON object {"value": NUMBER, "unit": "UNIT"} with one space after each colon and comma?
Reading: {"value": 10, "unit": "mV"}
